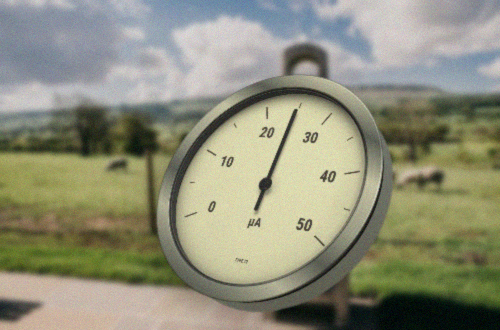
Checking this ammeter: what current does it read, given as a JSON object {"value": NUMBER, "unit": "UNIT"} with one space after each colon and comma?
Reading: {"value": 25, "unit": "µA"}
